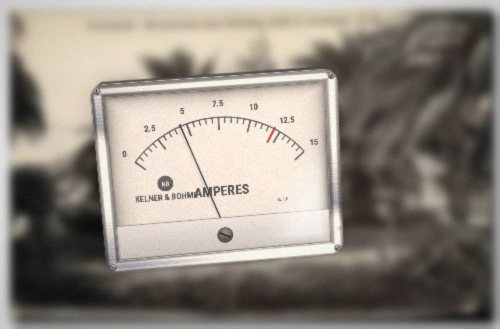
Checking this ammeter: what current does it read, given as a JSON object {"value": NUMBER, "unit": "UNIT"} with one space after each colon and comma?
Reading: {"value": 4.5, "unit": "A"}
